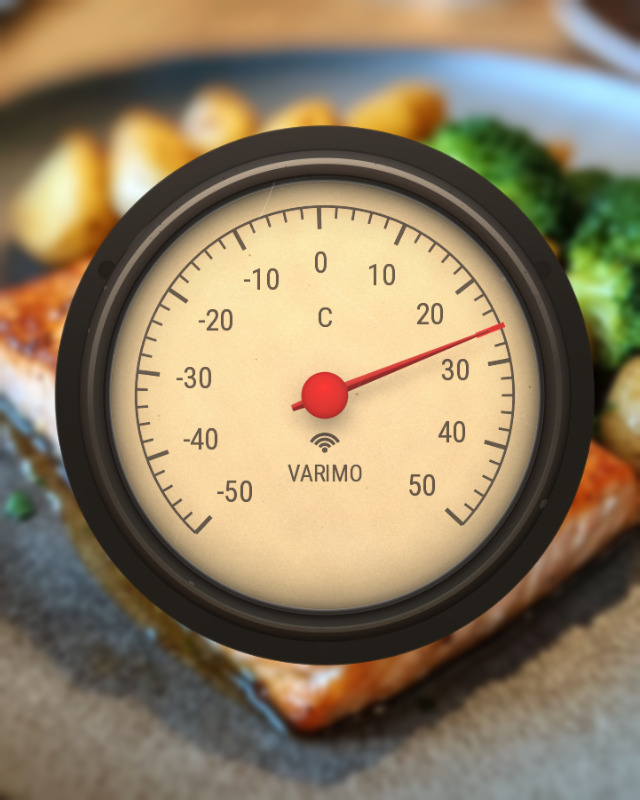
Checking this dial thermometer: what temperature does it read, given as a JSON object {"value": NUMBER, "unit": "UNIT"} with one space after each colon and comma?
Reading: {"value": 26, "unit": "°C"}
